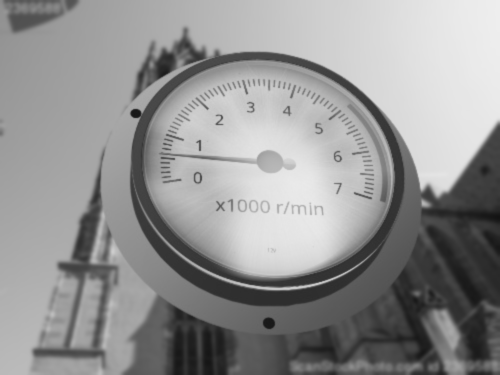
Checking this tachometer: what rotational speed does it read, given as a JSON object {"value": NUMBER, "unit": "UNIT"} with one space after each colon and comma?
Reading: {"value": 500, "unit": "rpm"}
